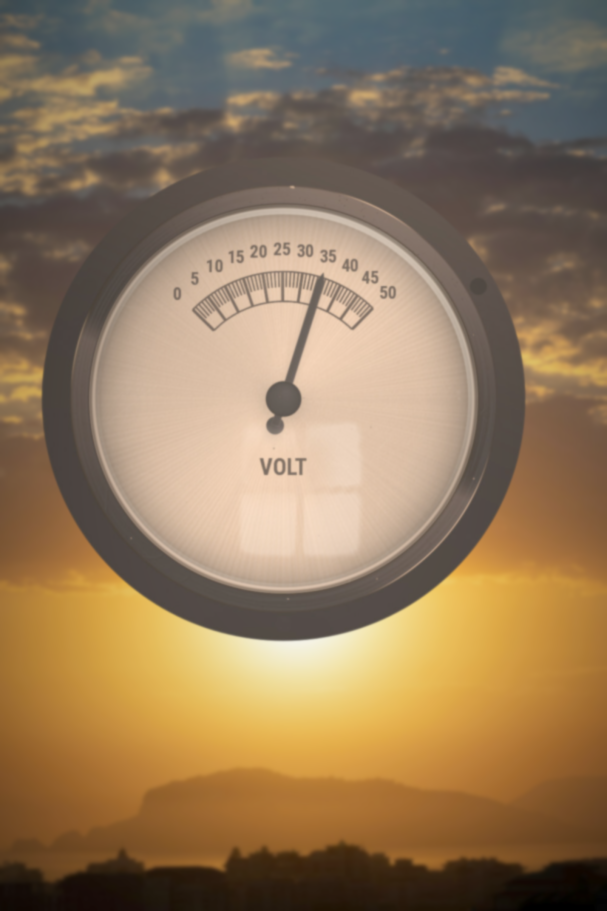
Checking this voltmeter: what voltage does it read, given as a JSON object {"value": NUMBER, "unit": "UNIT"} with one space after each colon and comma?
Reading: {"value": 35, "unit": "V"}
